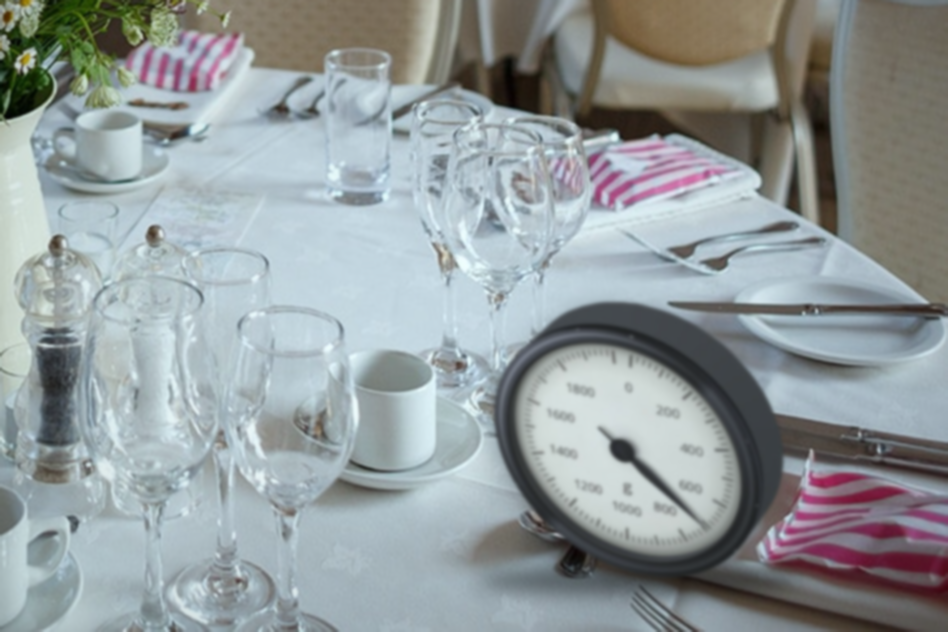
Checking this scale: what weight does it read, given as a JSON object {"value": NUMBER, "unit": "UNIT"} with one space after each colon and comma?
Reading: {"value": 700, "unit": "g"}
